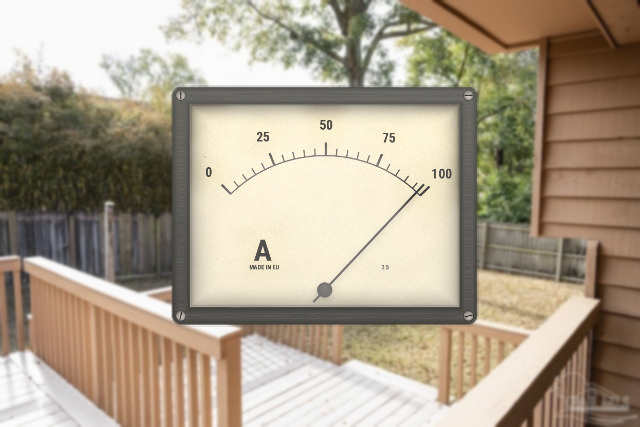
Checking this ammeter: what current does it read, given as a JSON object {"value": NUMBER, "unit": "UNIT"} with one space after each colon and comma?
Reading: {"value": 97.5, "unit": "A"}
